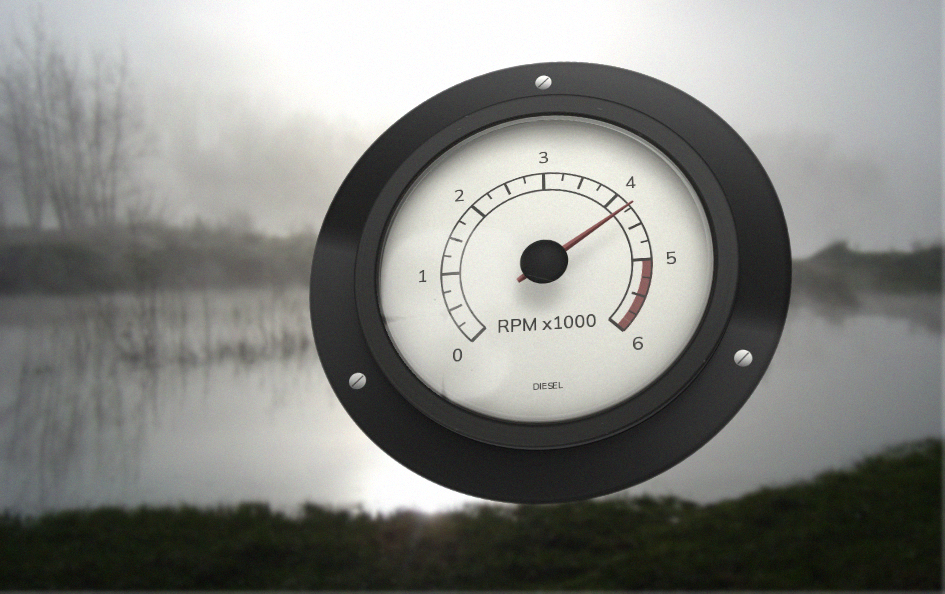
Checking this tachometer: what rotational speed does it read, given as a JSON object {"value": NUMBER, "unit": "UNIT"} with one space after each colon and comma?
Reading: {"value": 4250, "unit": "rpm"}
